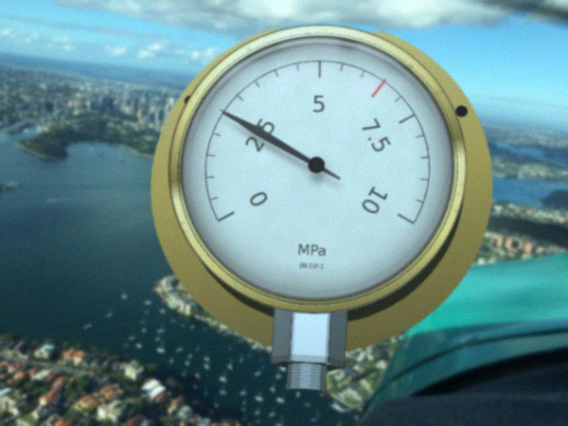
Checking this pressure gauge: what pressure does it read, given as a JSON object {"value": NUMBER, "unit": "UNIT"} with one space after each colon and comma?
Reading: {"value": 2.5, "unit": "MPa"}
